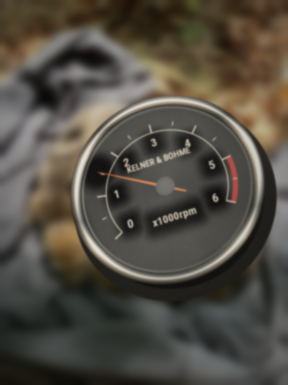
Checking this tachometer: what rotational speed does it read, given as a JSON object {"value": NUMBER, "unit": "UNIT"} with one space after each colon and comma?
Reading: {"value": 1500, "unit": "rpm"}
